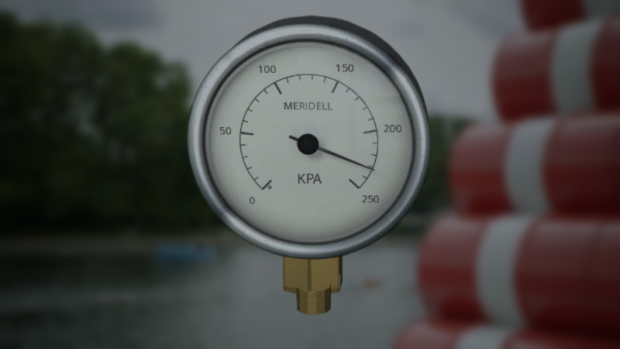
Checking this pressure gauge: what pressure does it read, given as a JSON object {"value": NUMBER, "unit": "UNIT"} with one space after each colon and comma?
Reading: {"value": 230, "unit": "kPa"}
